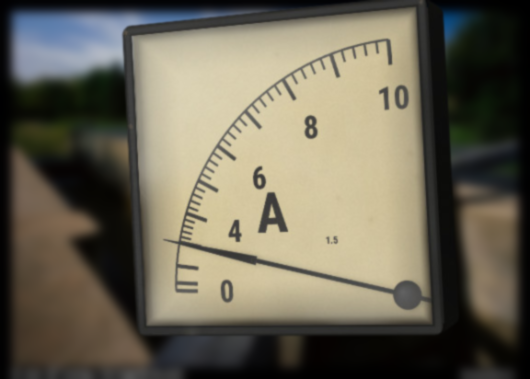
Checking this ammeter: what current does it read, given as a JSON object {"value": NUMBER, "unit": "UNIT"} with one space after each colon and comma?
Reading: {"value": 3, "unit": "A"}
